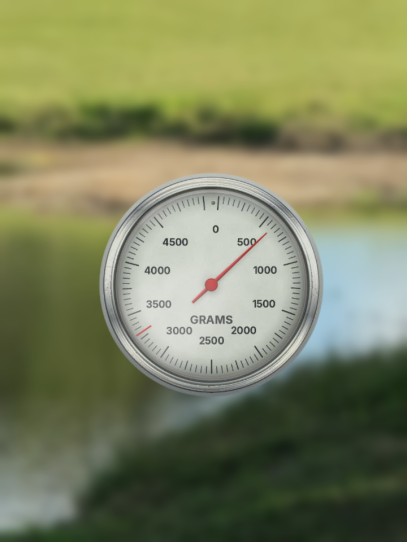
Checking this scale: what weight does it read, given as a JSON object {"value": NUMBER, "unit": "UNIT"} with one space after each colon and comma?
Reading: {"value": 600, "unit": "g"}
